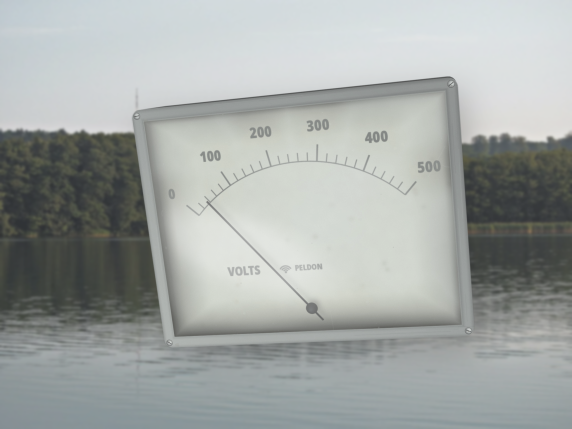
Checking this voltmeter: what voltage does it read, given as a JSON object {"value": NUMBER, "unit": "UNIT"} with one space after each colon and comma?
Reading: {"value": 40, "unit": "V"}
